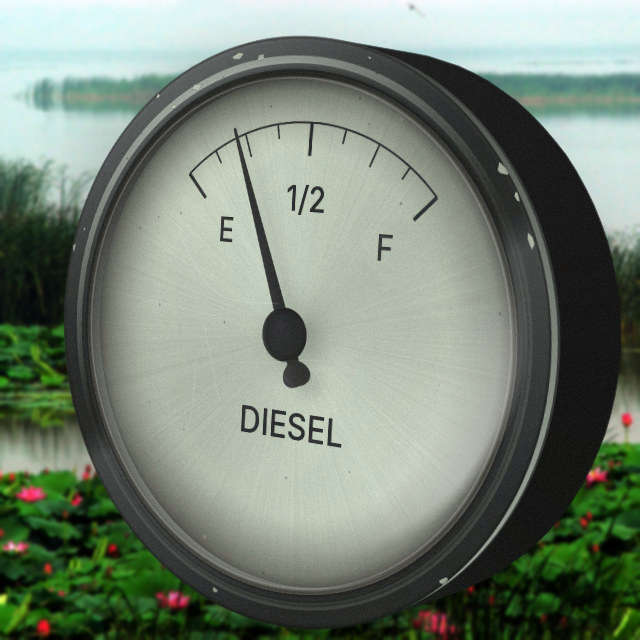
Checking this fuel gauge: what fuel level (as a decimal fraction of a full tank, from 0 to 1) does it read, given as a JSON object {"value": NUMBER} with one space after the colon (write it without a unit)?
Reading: {"value": 0.25}
